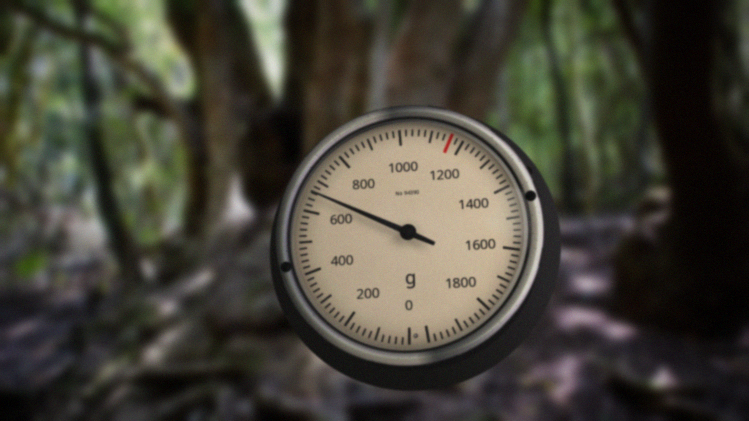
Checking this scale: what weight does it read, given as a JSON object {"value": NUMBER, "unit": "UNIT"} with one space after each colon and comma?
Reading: {"value": 660, "unit": "g"}
